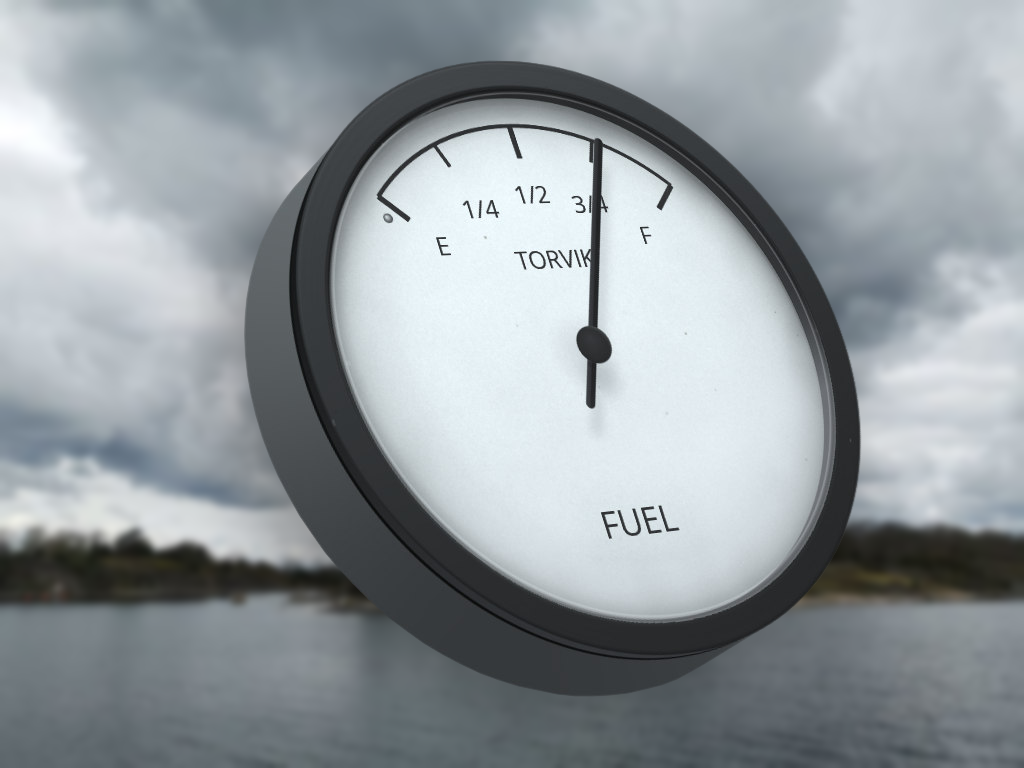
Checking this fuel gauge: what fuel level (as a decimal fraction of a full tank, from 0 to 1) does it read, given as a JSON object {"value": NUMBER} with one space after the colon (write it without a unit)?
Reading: {"value": 0.75}
